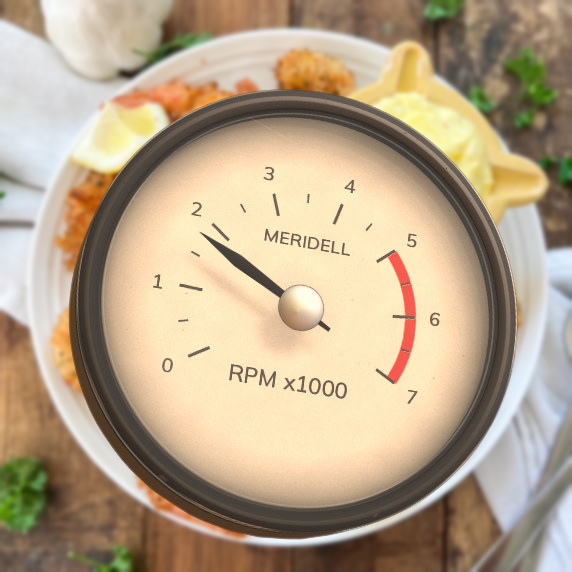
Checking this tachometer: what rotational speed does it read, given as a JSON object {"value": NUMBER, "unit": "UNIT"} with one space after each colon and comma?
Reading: {"value": 1750, "unit": "rpm"}
